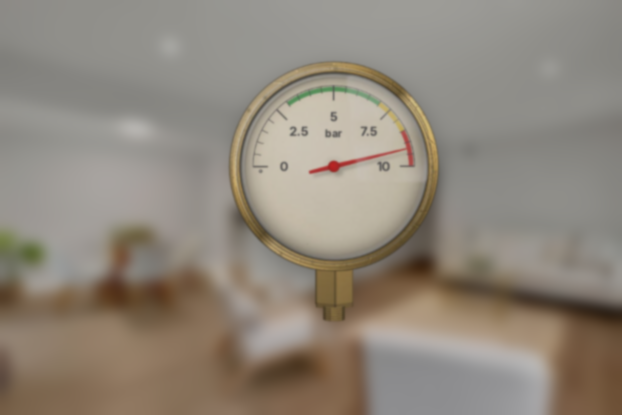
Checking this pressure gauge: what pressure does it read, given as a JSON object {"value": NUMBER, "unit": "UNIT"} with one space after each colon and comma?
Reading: {"value": 9.25, "unit": "bar"}
